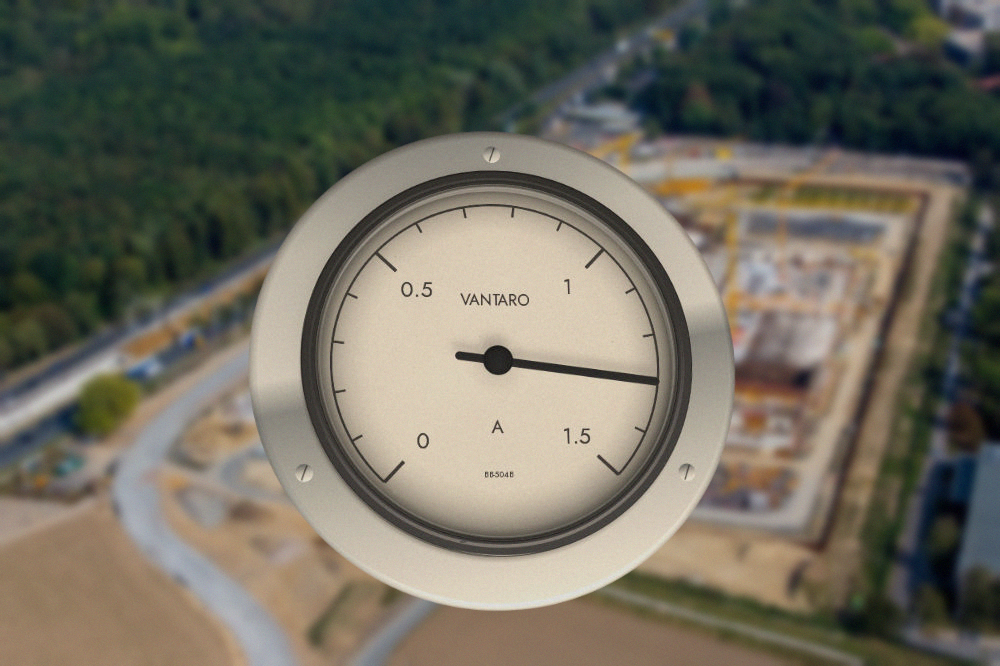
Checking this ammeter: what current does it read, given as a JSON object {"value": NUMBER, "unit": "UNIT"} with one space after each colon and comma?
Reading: {"value": 1.3, "unit": "A"}
